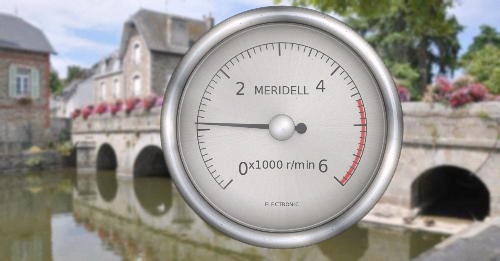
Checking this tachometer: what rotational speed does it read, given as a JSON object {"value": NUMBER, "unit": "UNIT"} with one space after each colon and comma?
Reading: {"value": 1100, "unit": "rpm"}
